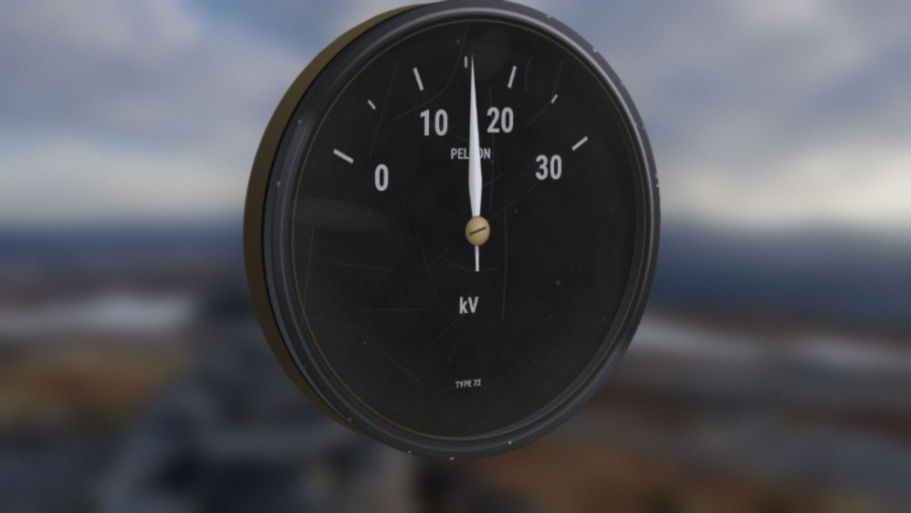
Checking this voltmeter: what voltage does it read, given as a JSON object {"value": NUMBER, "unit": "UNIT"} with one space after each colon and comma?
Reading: {"value": 15, "unit": "kV"}
